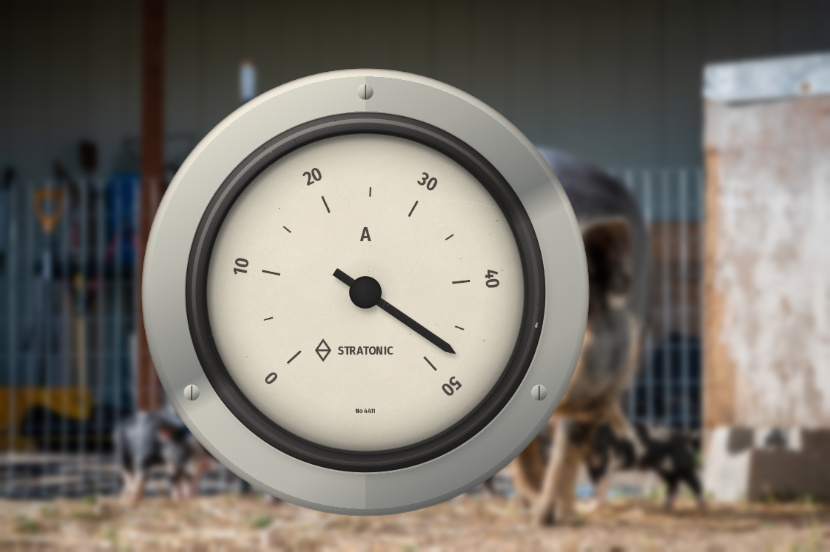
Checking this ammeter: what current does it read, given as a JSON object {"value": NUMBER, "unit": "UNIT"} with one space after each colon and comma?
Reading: {"value": 47.5, "unit": "A"}
